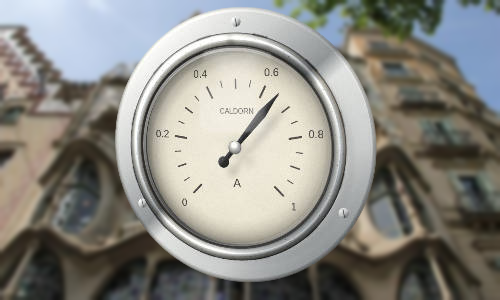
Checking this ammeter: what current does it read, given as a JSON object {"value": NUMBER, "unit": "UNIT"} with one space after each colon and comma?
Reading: {"value": 0.65, "unit": "A"}
